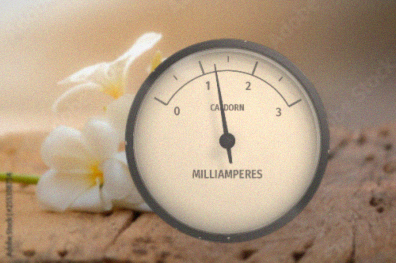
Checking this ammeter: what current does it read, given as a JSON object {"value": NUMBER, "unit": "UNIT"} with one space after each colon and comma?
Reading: {"value": 1.25, "unit": "mA"}
